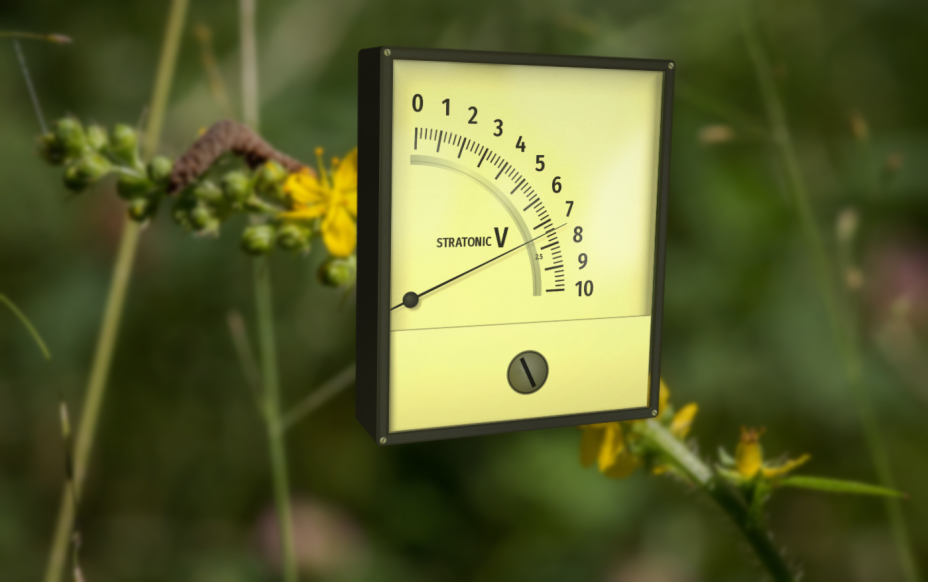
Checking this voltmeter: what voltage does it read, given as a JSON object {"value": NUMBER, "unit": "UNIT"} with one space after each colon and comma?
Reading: {"value": 7.4, "unit": "V"}
